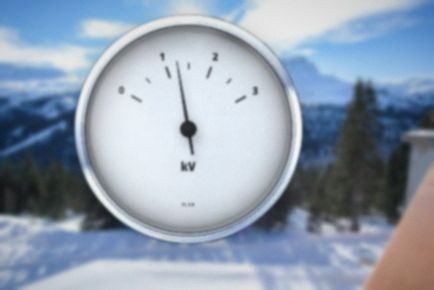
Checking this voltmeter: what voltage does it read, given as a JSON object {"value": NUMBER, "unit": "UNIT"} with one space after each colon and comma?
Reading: {"value": 1.25, "unit": "kV"}
